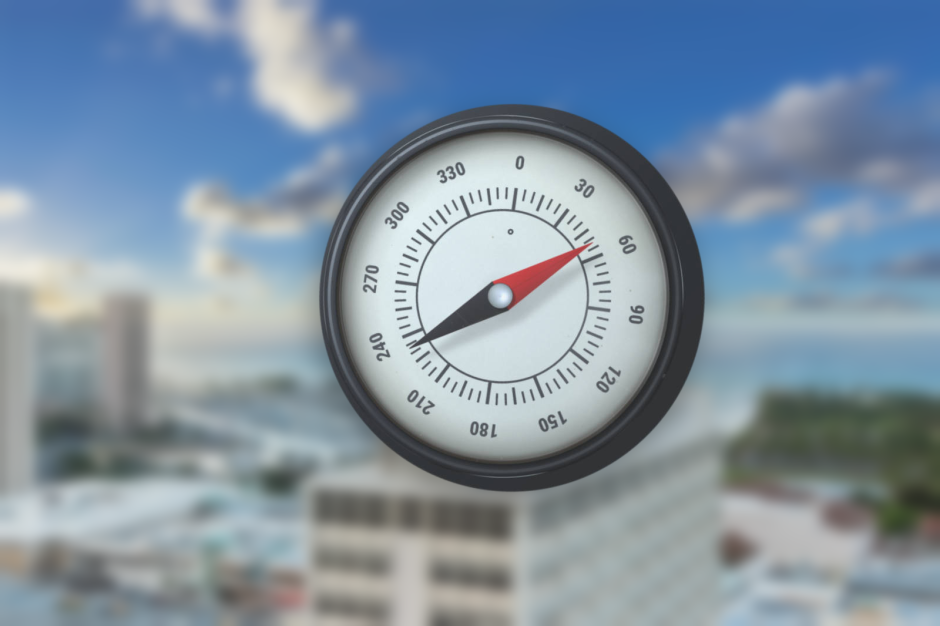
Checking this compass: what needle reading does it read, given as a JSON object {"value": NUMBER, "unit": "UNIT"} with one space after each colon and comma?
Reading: {"value": 52.5, "unit": "°"}
